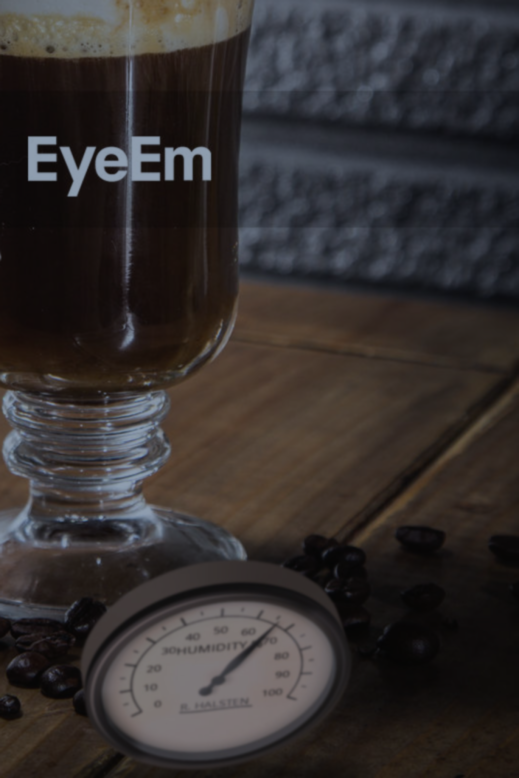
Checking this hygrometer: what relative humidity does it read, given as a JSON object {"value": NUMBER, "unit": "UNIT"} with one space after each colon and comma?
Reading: {"value": 65, "unit": "%"}
